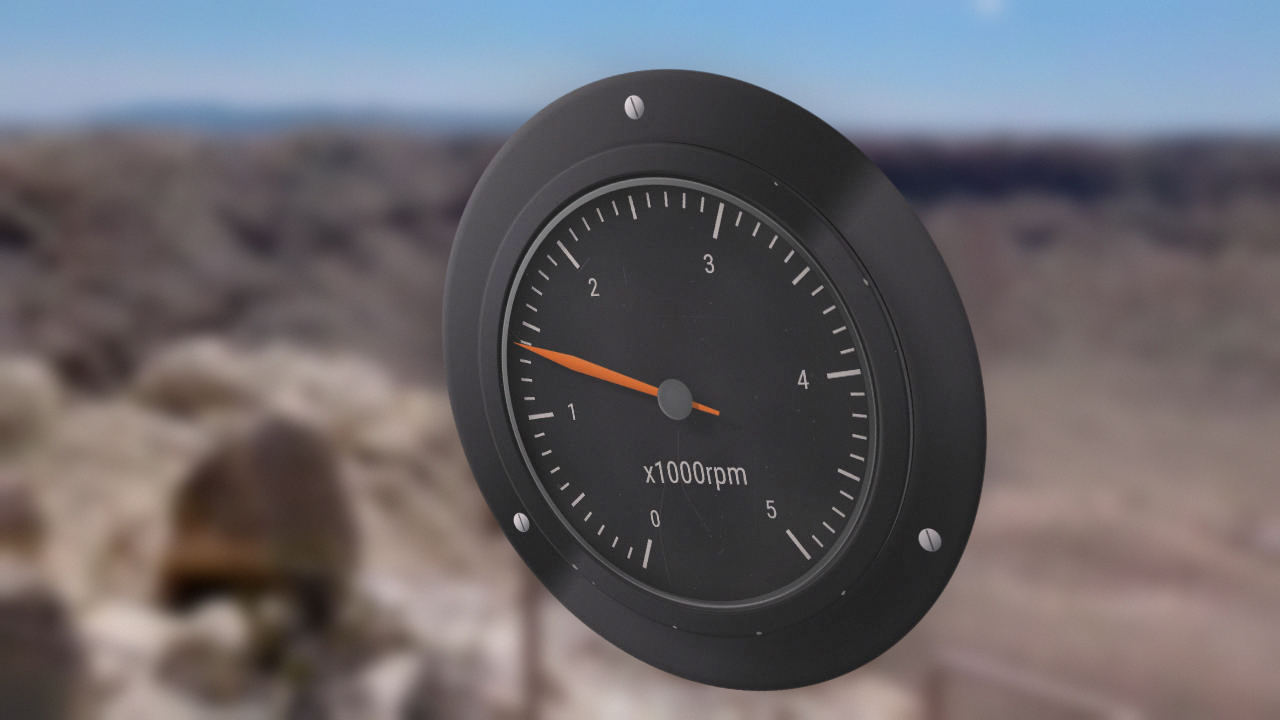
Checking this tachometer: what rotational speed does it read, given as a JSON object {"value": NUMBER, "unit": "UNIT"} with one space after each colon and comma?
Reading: {"value": 1400, "unit": "rpm"}
